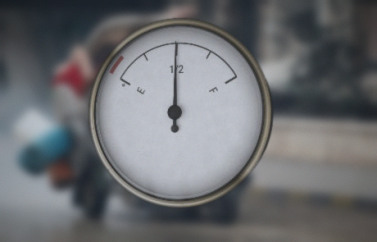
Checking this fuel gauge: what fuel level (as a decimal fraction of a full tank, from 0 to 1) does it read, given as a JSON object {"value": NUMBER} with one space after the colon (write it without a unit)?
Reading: {"value": 0.5}
